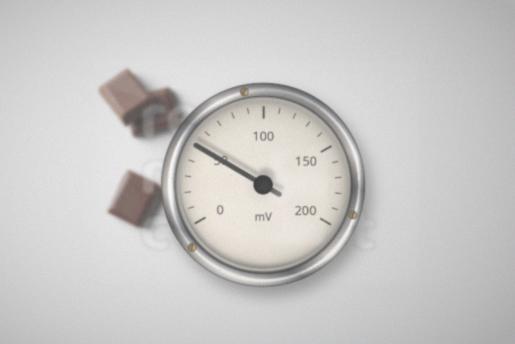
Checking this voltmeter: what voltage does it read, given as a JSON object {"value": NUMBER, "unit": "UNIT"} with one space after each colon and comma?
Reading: {"value": 50, "unit": "mV"}
